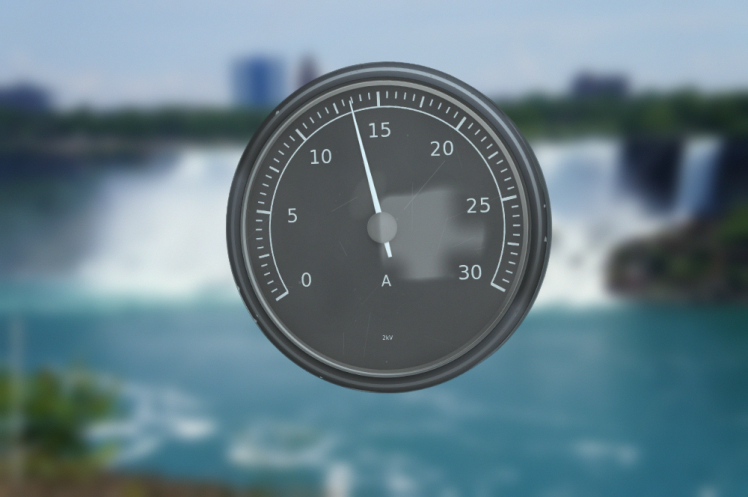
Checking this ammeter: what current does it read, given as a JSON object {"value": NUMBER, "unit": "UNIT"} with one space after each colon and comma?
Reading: {"value": 13.5, "unit": "A"}
